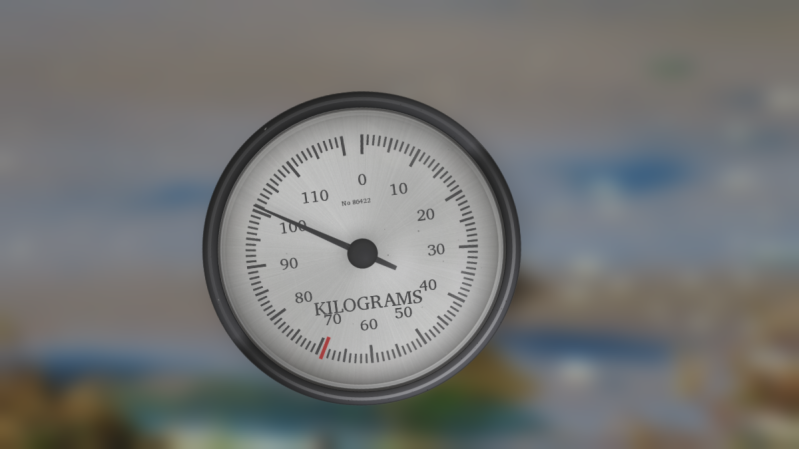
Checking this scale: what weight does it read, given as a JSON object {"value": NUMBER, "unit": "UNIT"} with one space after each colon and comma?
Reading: {"value": 101, "unit": "kg"}
